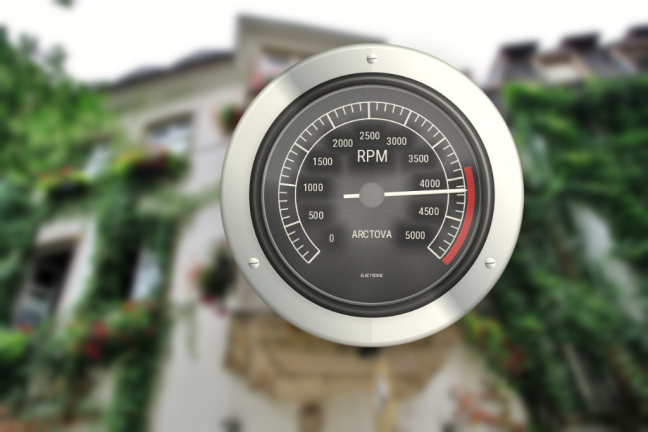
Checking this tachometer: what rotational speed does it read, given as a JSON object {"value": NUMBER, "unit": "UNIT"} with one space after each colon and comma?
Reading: {"value": 4150, "unit": "rpm"}
